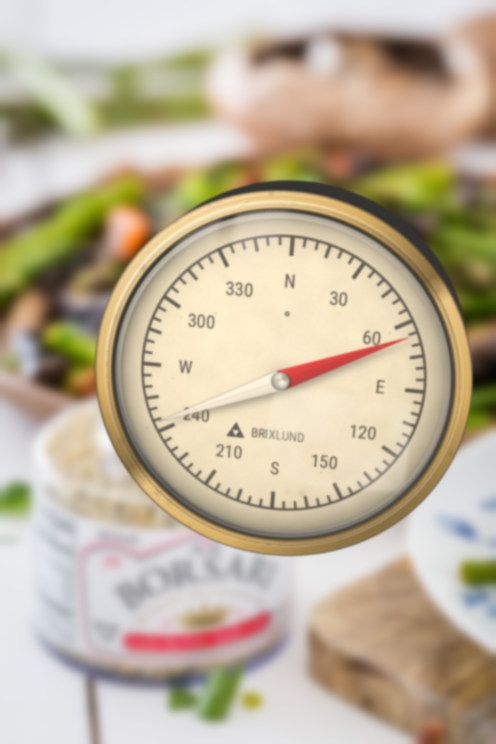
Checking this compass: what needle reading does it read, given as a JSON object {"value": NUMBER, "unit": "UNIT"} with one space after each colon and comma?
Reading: {"value": 65, "unit": "°"}
